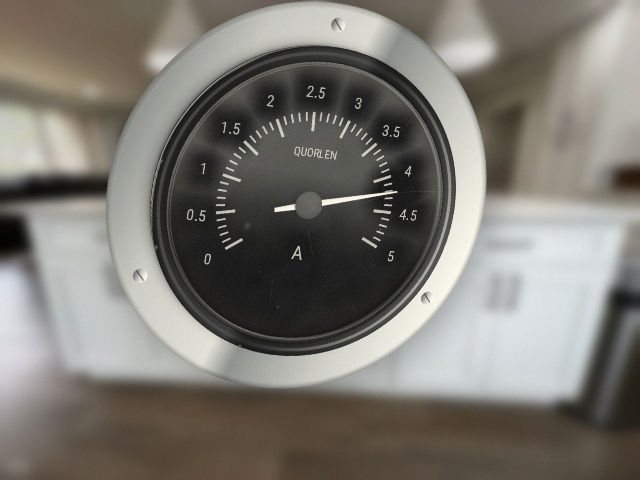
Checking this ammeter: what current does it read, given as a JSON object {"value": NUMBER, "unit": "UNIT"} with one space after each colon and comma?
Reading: {"value": 4.2, "unit": "A"}
